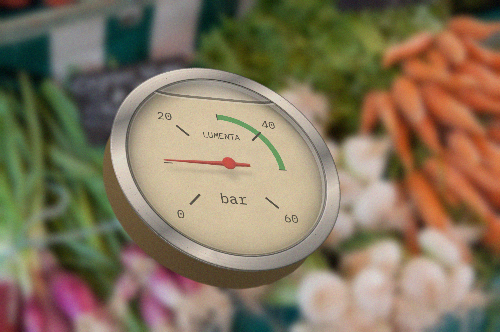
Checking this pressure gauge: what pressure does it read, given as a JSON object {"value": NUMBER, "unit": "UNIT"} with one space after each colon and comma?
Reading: {"value": 10, "unit": "bar"}
